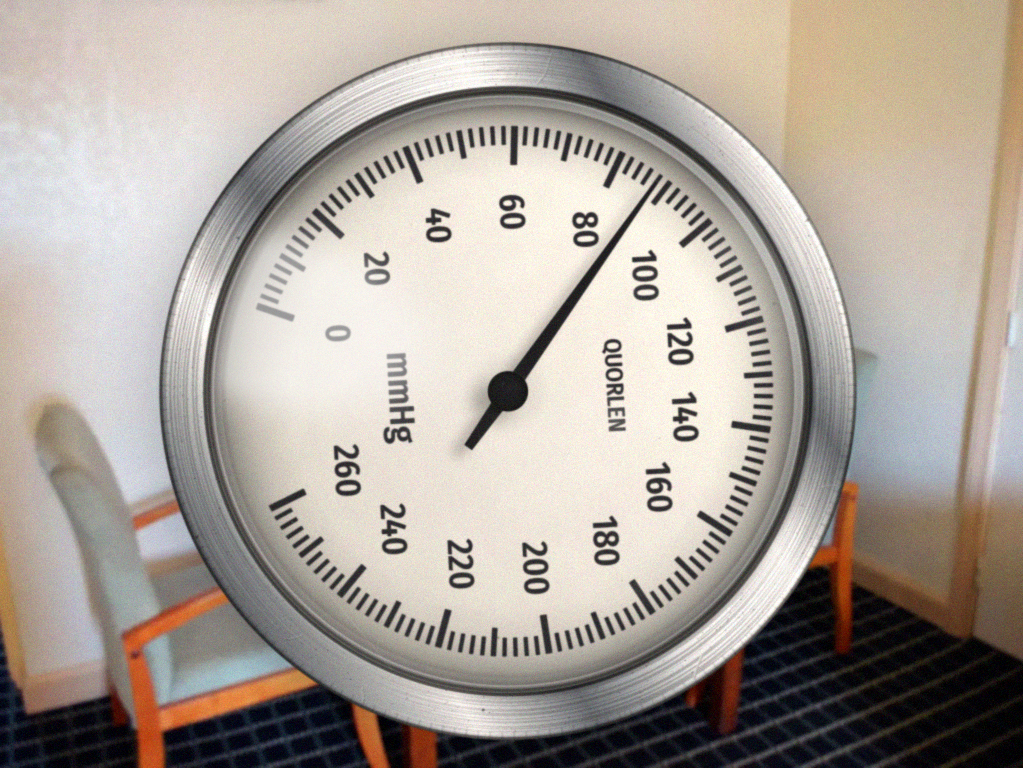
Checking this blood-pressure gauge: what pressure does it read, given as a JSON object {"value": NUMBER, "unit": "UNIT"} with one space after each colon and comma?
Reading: {"value": 88, "unit": "mmHg"}
